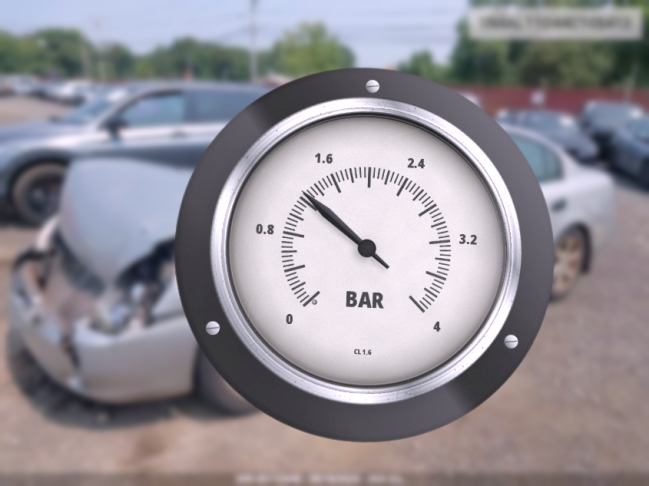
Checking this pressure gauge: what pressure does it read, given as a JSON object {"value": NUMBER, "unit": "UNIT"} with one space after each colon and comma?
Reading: {"value": 1.25, "unit": "bar"}
